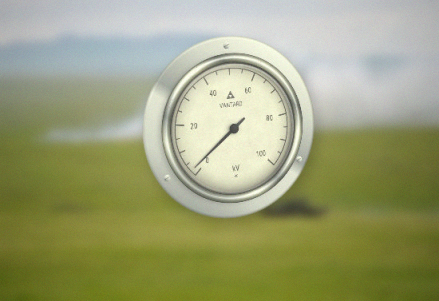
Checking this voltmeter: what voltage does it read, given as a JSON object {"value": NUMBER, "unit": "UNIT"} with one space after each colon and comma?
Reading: {"value": 2.5, "unit": "kV"}
